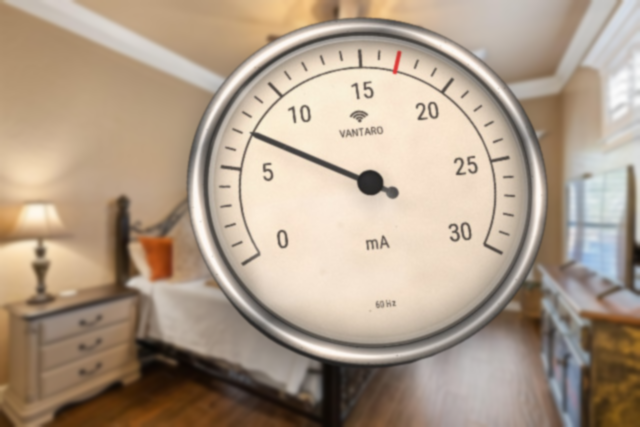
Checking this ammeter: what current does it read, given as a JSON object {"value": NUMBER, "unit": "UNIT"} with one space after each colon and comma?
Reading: {"value": 7, "unit": "mA"}
